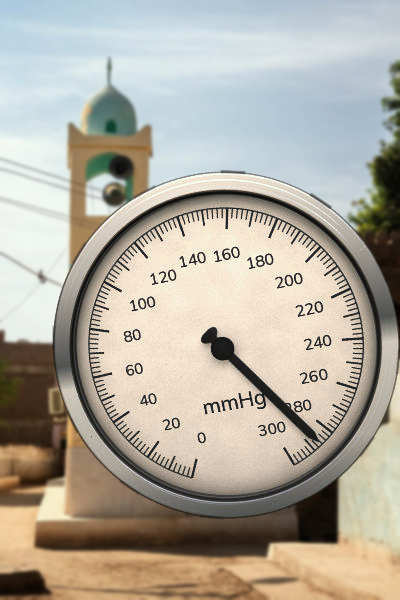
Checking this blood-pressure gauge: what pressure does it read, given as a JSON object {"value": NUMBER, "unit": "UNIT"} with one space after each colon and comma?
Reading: {"value": 286, "unit": "mmHg"}
